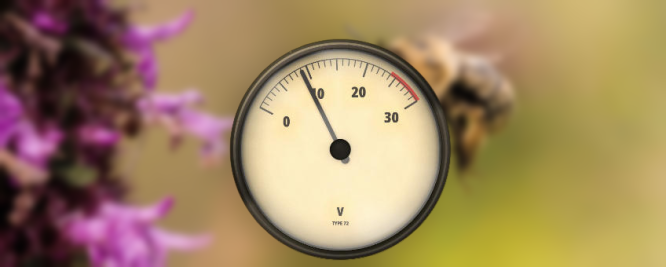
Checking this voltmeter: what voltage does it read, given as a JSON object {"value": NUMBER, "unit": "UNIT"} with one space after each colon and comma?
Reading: {"value": 9, "unit": "V"}
